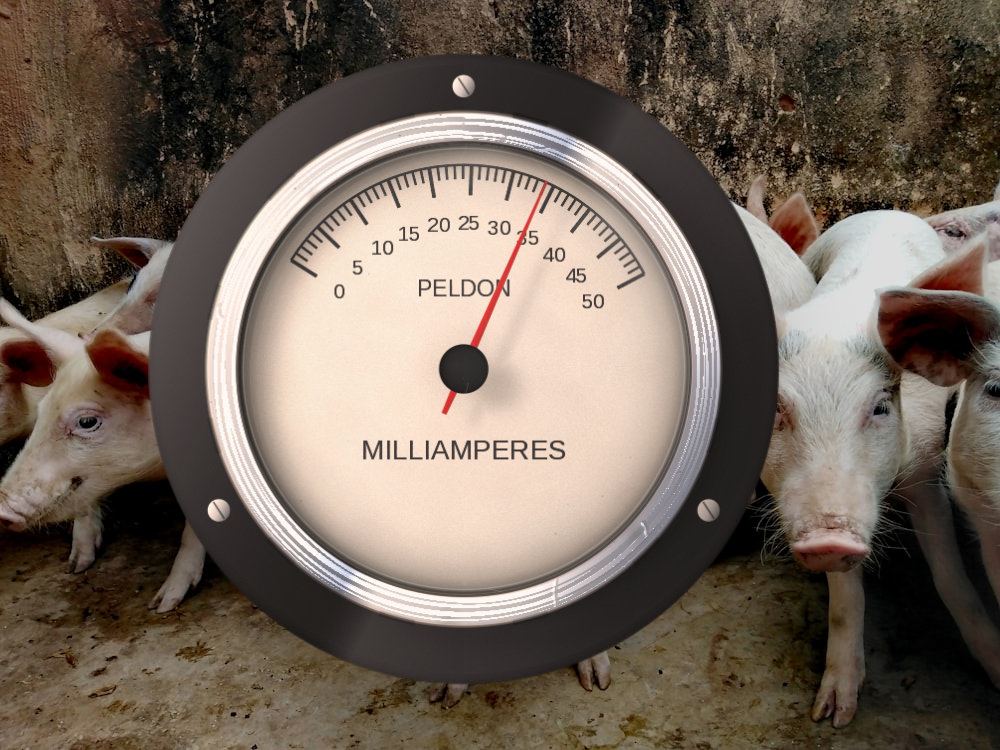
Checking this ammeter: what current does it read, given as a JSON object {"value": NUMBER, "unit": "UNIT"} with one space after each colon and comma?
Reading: {"value": 34, "unit": "mA"}
